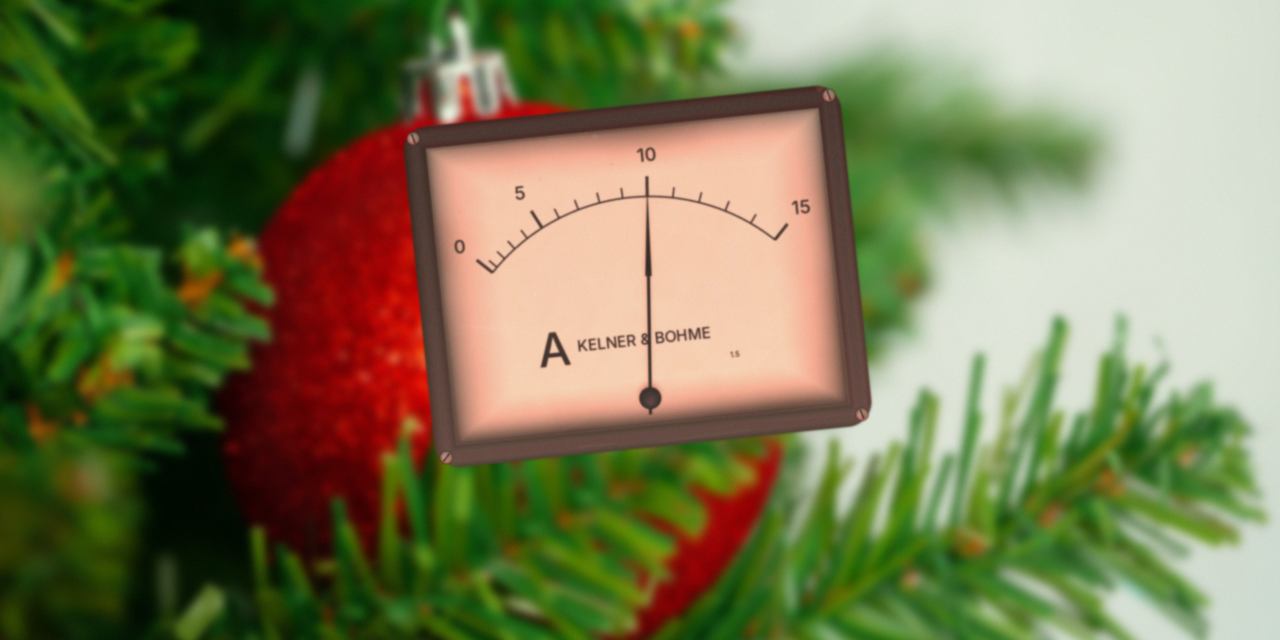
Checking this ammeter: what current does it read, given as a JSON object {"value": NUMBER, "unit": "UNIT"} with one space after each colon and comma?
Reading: {"value": 10, "unit": "A"}
